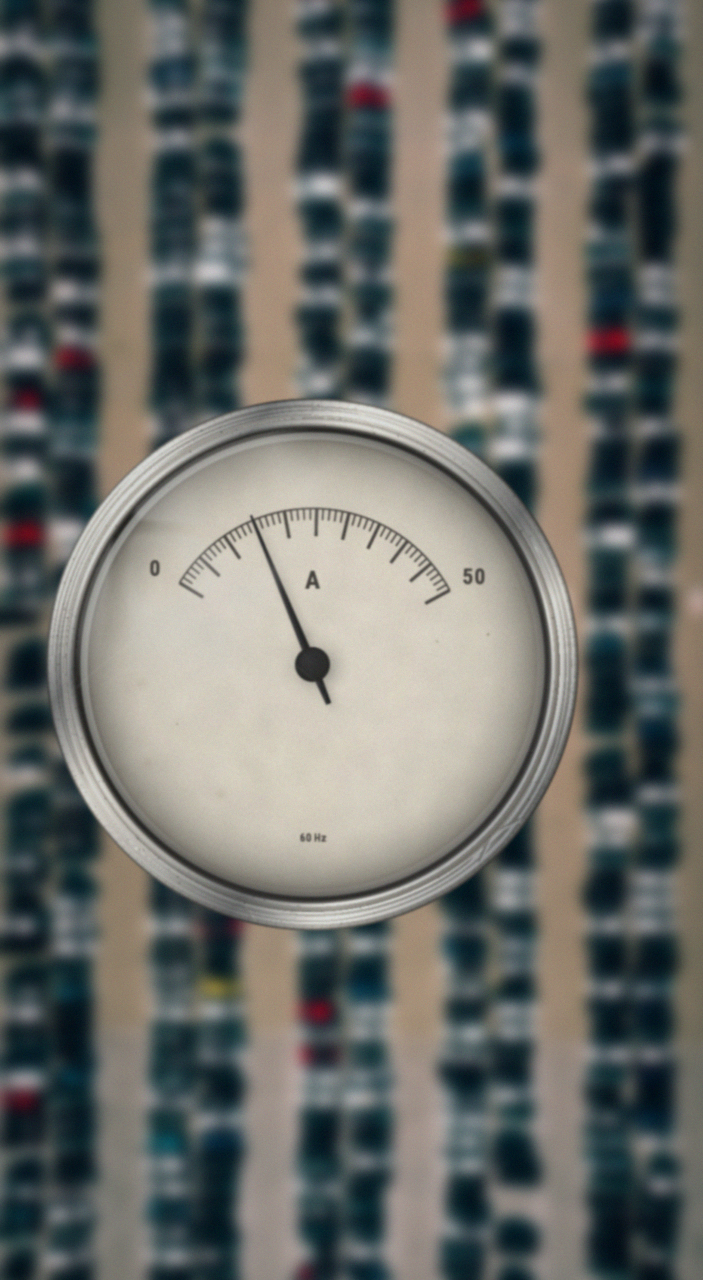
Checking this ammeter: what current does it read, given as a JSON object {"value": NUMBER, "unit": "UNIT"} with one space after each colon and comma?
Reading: {"value": 15, "unit": "A"}
